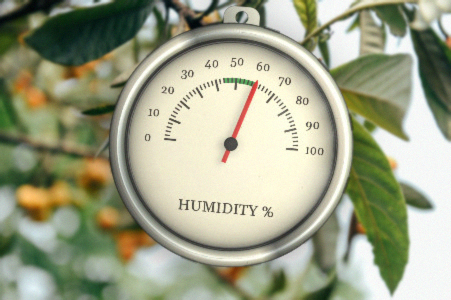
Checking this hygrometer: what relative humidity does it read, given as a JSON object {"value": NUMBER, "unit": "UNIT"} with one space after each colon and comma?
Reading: {"value": 60, "unit": "%"}
